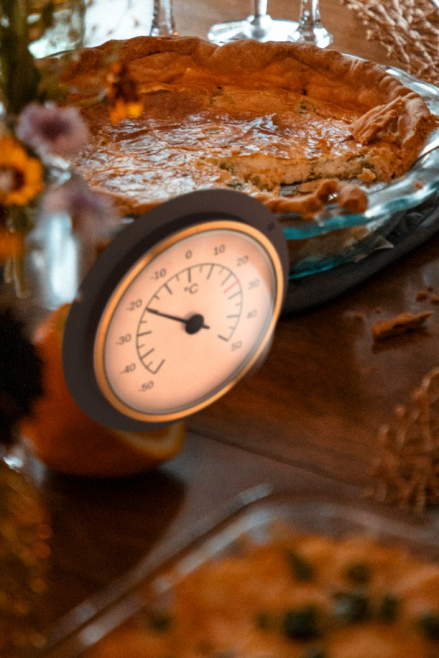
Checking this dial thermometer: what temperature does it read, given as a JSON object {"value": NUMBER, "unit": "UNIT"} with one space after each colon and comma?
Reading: {"value": -20, "unit": "°C"}
